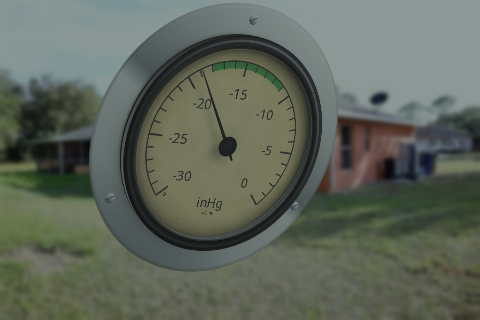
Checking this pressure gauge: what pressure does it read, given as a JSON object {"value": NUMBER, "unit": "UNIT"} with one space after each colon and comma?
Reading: {"value": -19, "unit": "inHg"}
